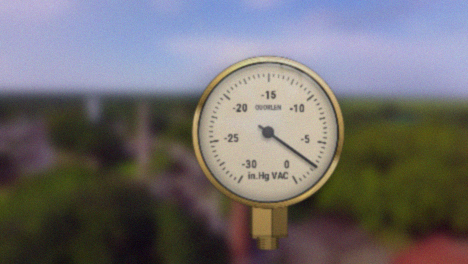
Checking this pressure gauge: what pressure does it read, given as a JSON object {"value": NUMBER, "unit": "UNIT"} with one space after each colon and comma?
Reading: {"value": -2.5, "unit": "inHg"}
